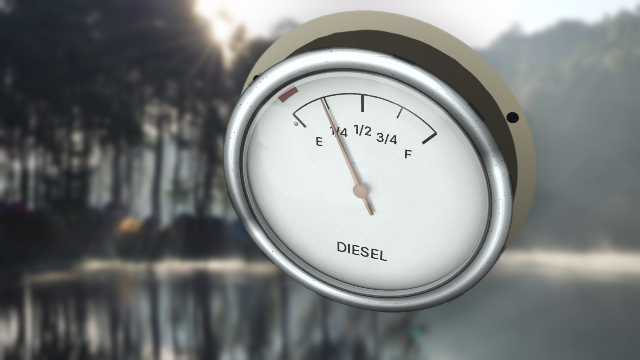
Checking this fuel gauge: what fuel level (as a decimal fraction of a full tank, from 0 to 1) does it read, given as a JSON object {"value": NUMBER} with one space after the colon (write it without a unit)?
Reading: {"value": 0.25}
